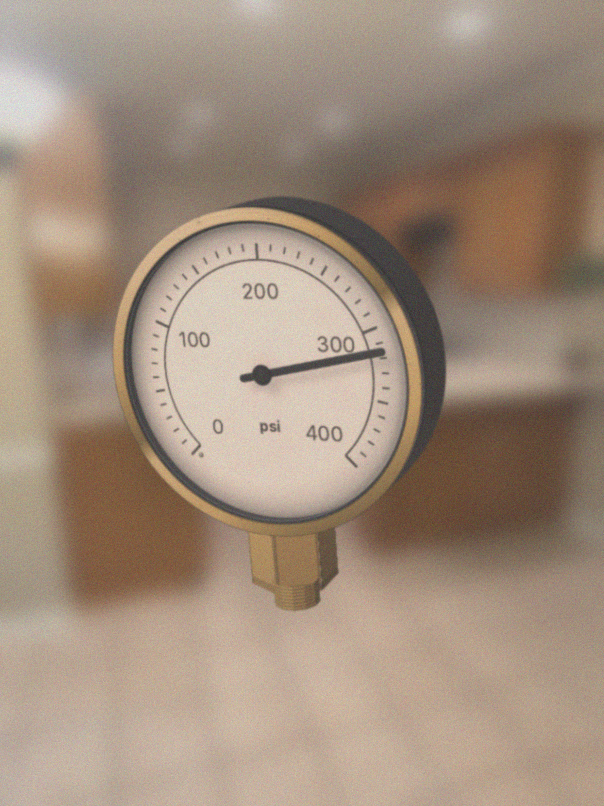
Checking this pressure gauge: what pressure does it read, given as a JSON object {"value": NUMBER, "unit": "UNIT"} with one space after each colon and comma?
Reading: {"value": 315, "unit": "psi"}
